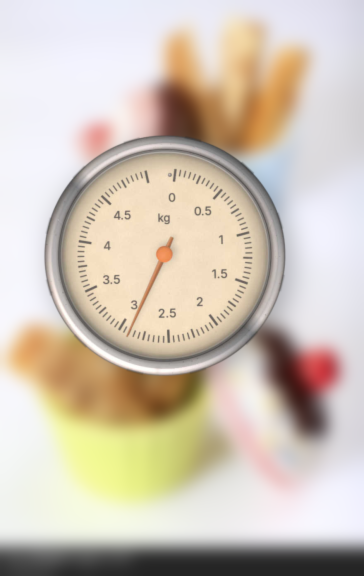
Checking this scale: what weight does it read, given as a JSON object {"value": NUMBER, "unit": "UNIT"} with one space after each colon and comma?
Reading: {"value": 2.9, "unit": "kg"}
